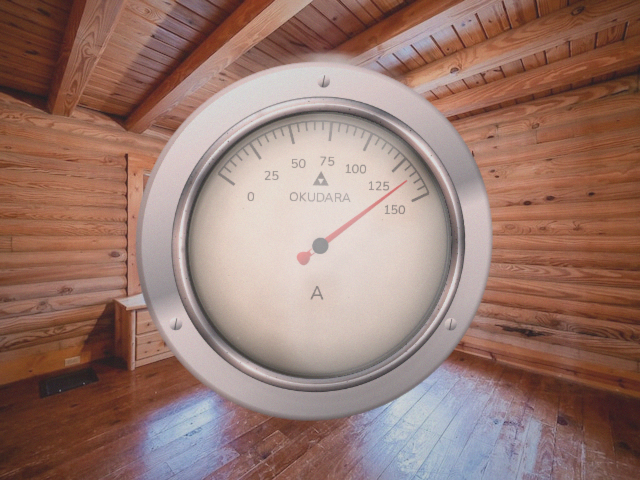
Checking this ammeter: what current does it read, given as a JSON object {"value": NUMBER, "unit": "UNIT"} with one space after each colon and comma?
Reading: {"value": 135, "unit": "A"}
